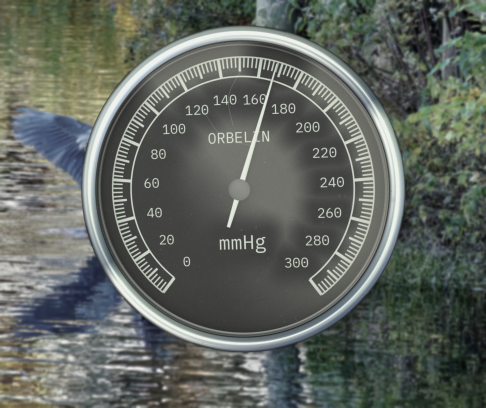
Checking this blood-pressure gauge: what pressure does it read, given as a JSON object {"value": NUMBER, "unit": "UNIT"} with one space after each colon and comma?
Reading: {"value": 168, "unit": "mmHg"}
